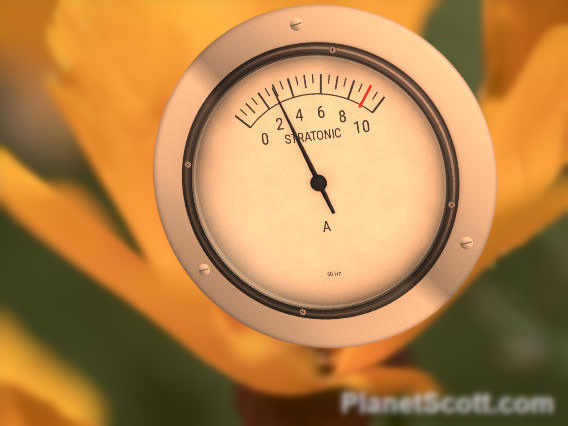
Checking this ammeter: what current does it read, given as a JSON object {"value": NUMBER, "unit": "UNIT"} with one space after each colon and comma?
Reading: {"value": 3, "unit": "A"}
